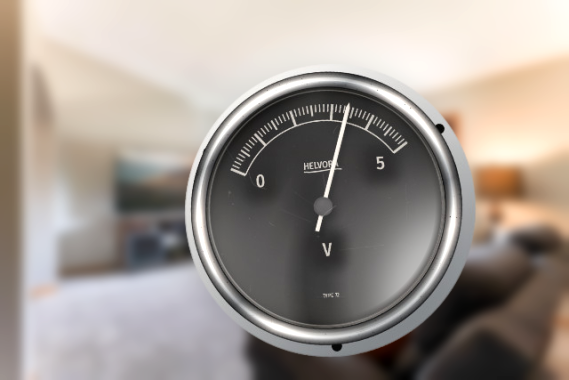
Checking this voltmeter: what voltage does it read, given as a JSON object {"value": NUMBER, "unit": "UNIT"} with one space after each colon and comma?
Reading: {"value": 3.4, "unit": "V"}
